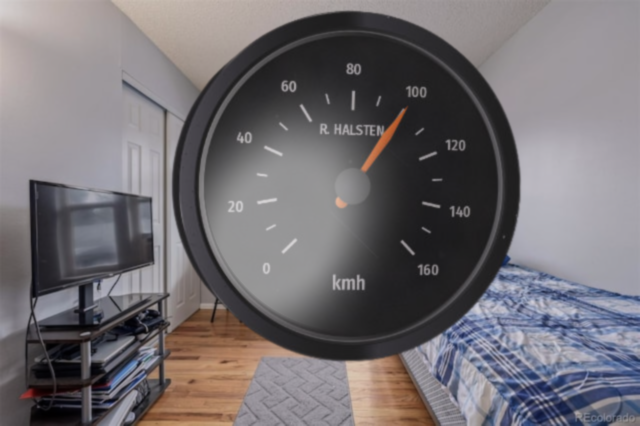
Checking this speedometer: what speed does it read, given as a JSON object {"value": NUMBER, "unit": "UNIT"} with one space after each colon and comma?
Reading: {"value": 100, "unit": "km/h"}
